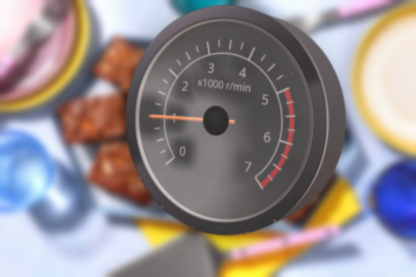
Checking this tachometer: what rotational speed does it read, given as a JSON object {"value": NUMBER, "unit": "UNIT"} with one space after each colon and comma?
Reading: {"value": 1000, "unit": "rpm"}
